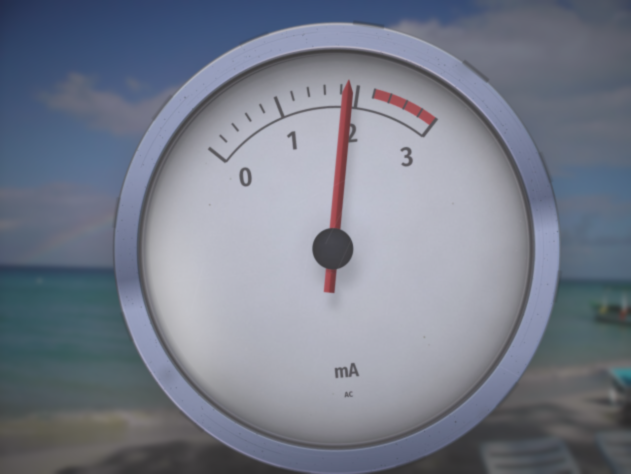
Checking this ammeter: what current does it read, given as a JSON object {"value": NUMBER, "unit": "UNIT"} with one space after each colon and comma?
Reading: {"value": 1.9, "unit": "mA"}
